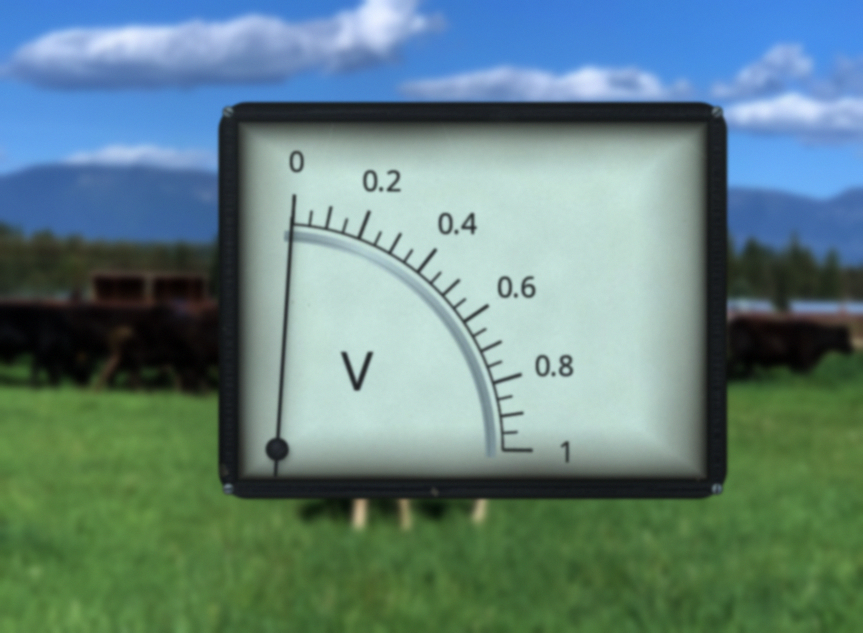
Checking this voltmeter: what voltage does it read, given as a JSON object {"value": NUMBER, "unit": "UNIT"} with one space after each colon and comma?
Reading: {"value": 0, "unit": "V"}
